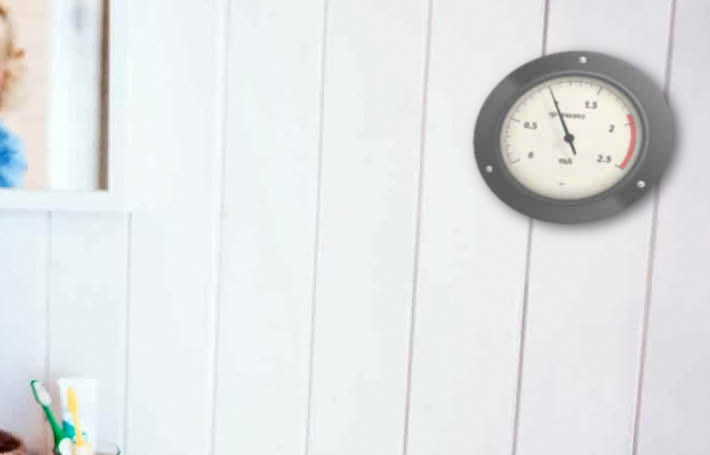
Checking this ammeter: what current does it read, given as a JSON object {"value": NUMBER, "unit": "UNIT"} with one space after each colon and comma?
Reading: {"value": 1, "unit": "mA"}
